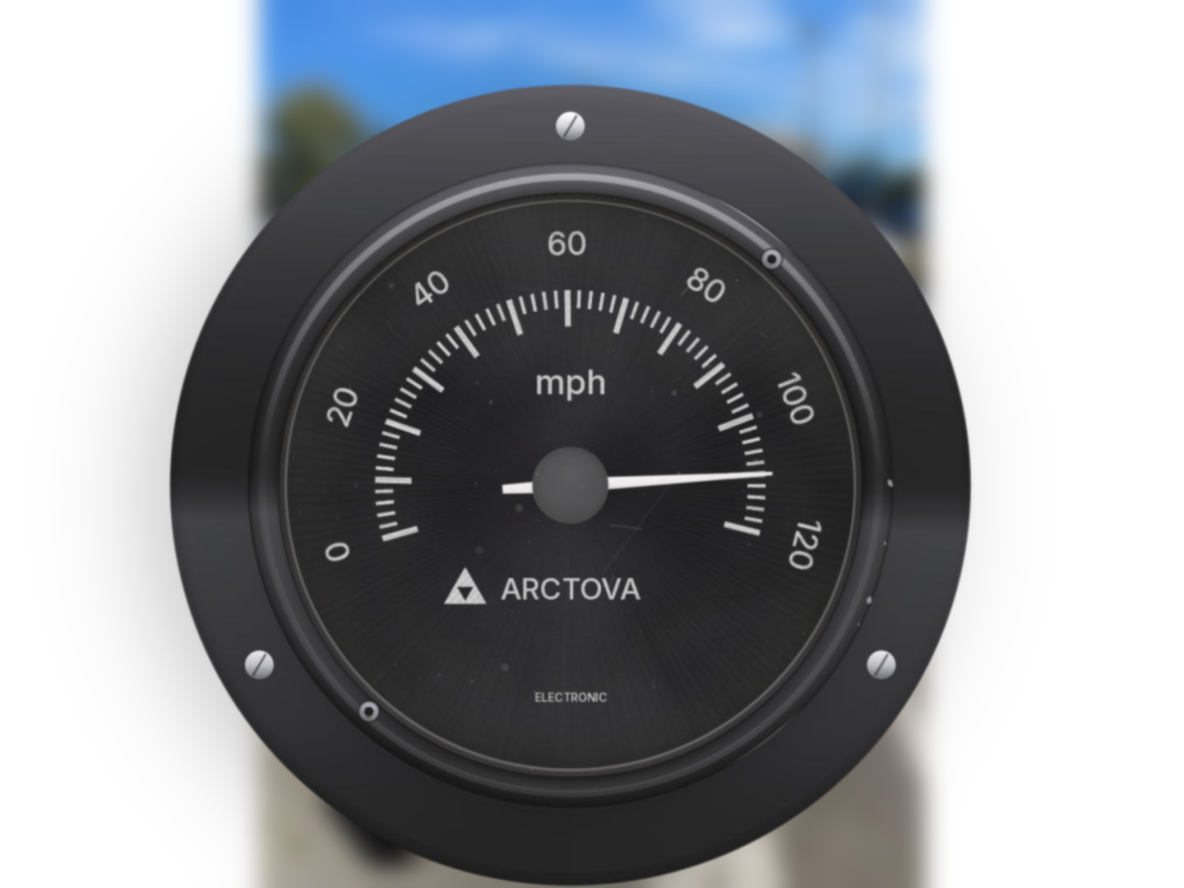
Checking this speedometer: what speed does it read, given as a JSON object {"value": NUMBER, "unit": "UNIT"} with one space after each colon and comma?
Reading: {"value": 110, "unit": "mph"}
